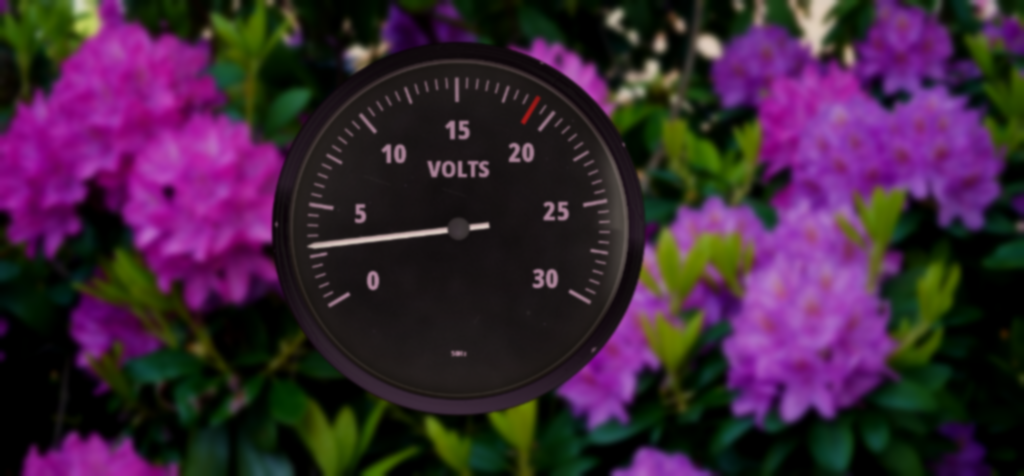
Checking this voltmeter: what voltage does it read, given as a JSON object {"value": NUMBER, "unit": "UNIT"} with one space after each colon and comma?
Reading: {"value": 3, "unit": "V"}
